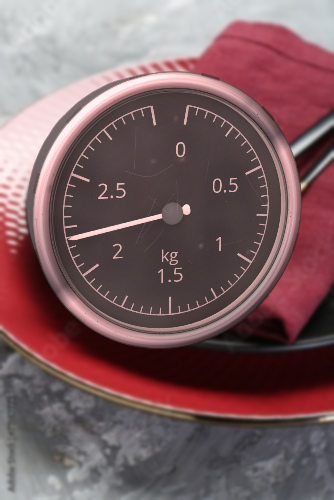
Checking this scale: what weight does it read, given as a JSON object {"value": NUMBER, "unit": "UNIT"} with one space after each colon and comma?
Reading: {"value": 2.2, "unit": "kg"}
